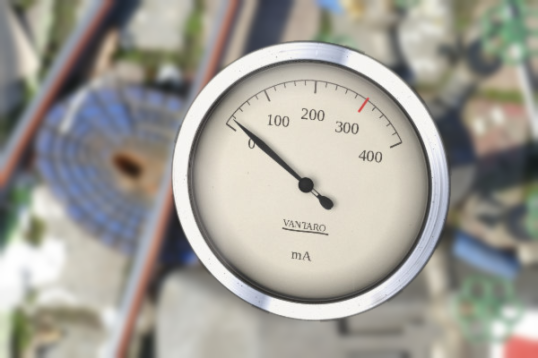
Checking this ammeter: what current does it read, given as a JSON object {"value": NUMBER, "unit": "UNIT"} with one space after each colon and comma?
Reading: {"value": 20, "unit": "mA"}
